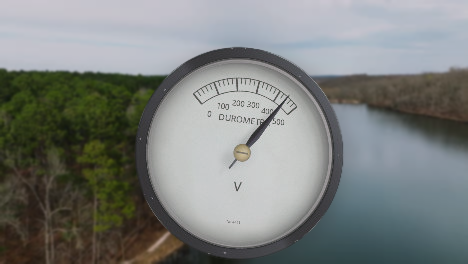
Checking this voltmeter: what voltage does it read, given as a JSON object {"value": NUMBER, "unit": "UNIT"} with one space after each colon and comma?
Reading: {"value": 440, "unit": "V"}
